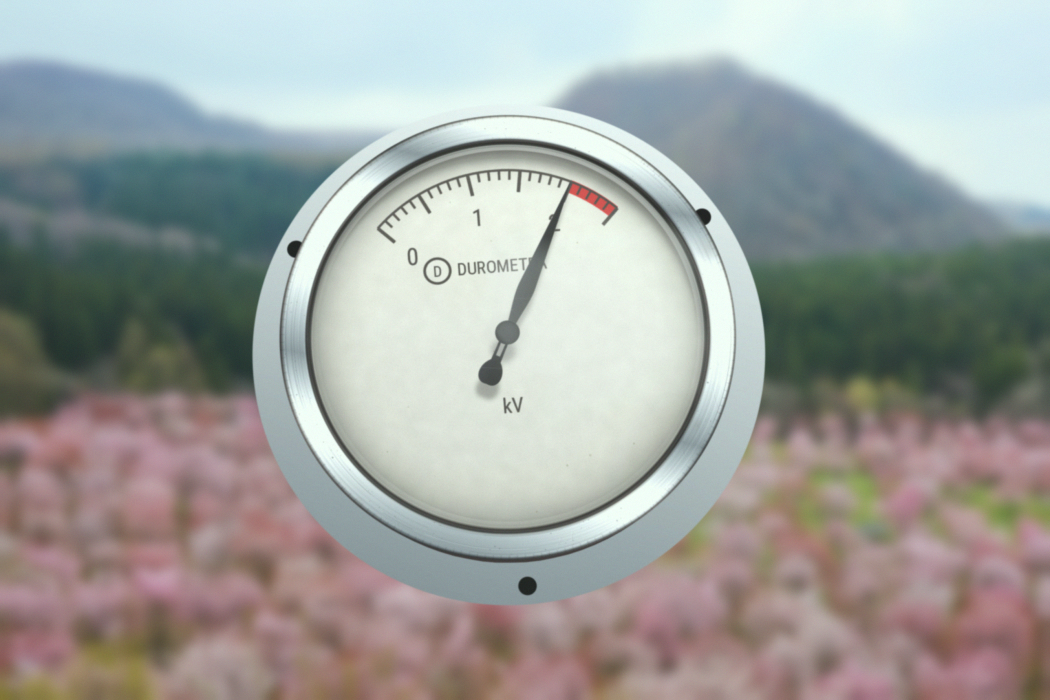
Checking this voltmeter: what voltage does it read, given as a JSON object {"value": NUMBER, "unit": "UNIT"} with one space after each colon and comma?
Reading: {"value": 2, "unit": "kV"}
